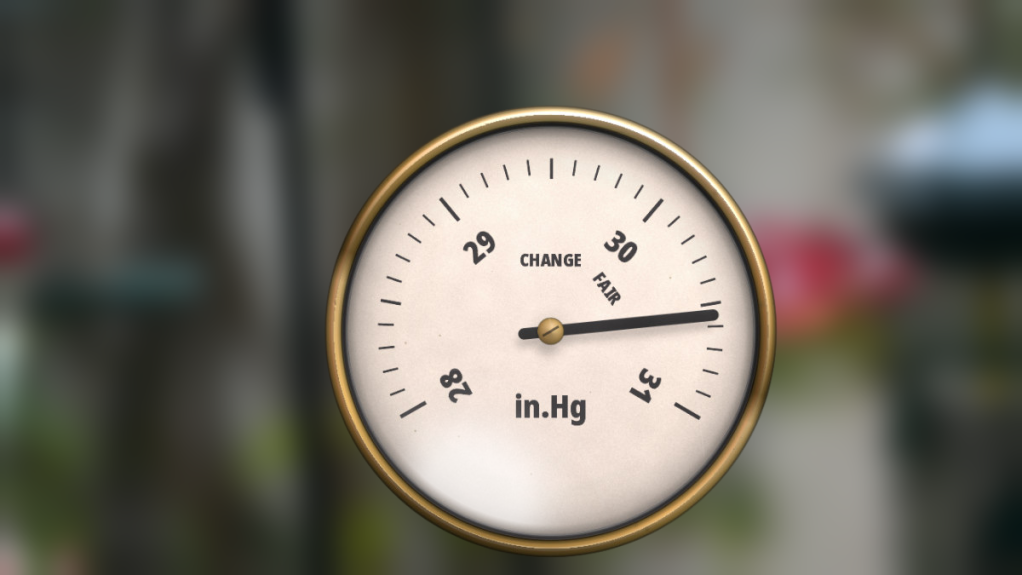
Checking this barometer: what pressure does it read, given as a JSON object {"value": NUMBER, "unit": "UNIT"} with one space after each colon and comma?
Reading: {"value": 30.55, "unit": "inHg"}
